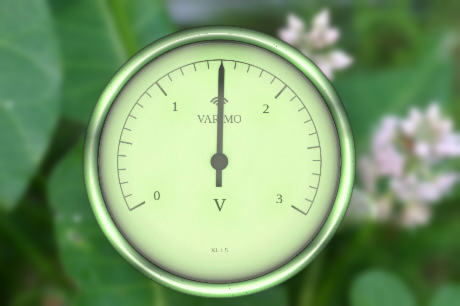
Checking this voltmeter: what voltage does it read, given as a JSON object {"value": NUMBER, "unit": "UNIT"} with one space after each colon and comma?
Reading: {"value": 1.5, "unit": "V"}
